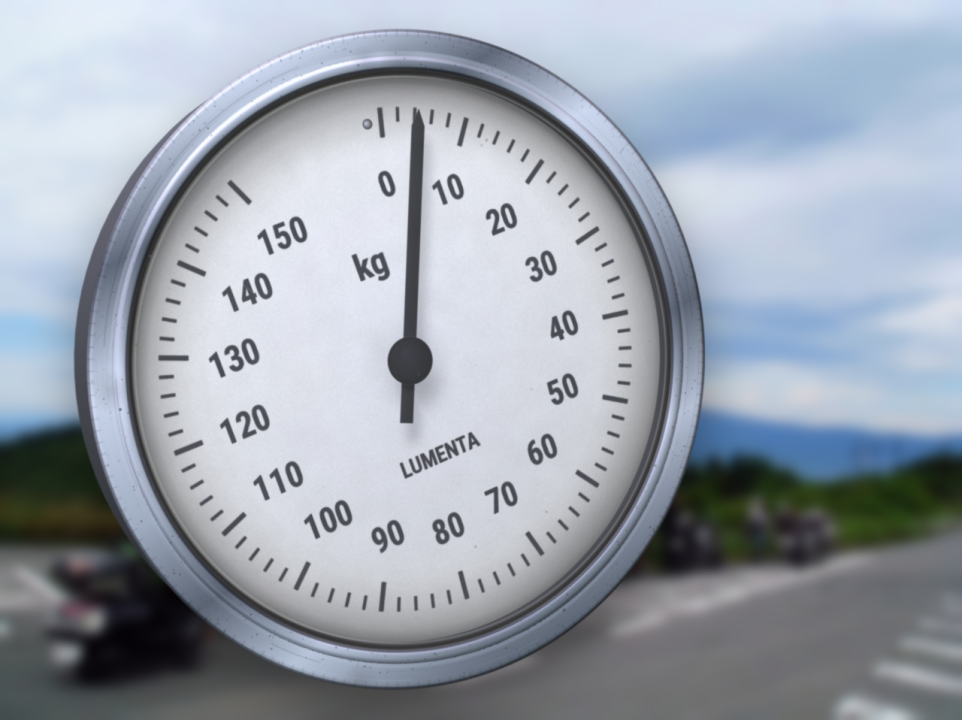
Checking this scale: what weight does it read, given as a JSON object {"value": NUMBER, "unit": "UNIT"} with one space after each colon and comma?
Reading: {"value": 4, "unit": "kg"}
